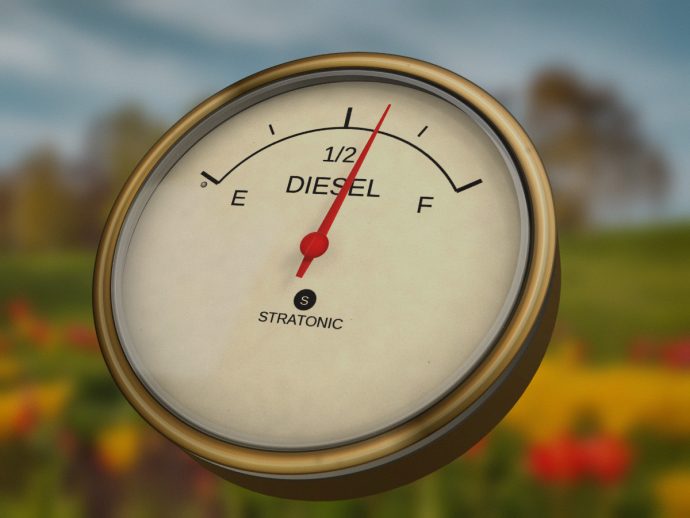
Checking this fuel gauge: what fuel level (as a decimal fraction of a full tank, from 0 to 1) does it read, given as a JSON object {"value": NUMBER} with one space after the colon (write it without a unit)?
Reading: {"value": 0.625}
